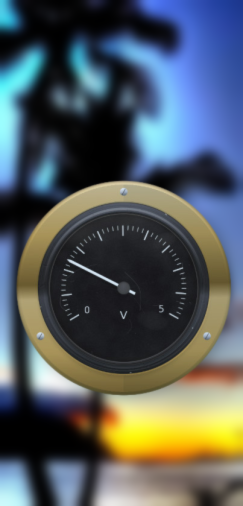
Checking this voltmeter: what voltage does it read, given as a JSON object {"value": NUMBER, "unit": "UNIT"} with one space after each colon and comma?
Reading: {"value": 1.2, "unit": "V"}
